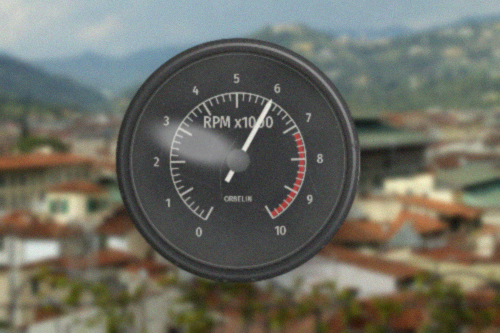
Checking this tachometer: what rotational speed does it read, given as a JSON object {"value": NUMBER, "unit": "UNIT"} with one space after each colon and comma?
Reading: {"value": 6000, "unit": "rpm"}
